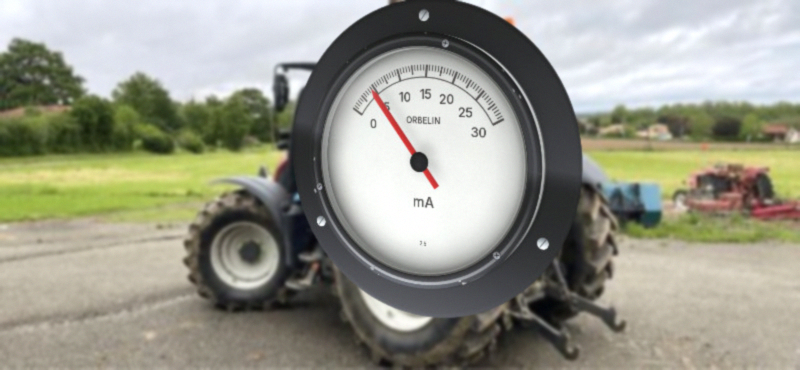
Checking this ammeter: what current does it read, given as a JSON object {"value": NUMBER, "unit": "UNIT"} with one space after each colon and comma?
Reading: {"value": 5, "unit": "mA"}
